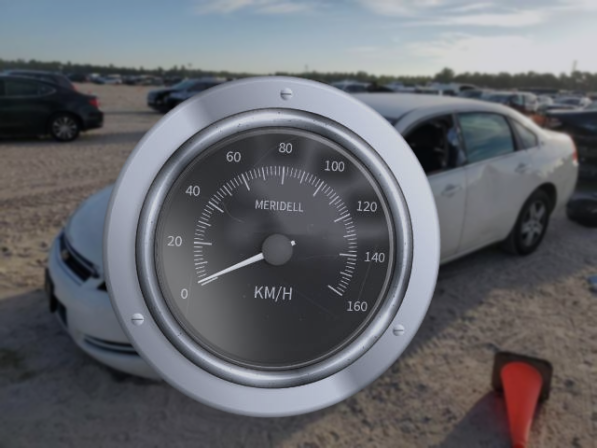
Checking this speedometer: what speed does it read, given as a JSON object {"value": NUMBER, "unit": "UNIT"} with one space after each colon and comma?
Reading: {"value": 2, "unit": "km/h"}
